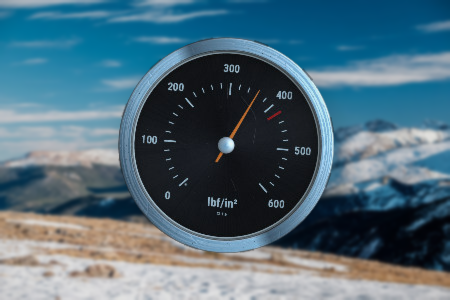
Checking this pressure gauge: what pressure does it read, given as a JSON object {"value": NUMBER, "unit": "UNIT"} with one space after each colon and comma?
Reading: {"value": 360, "unit": "psi"}
